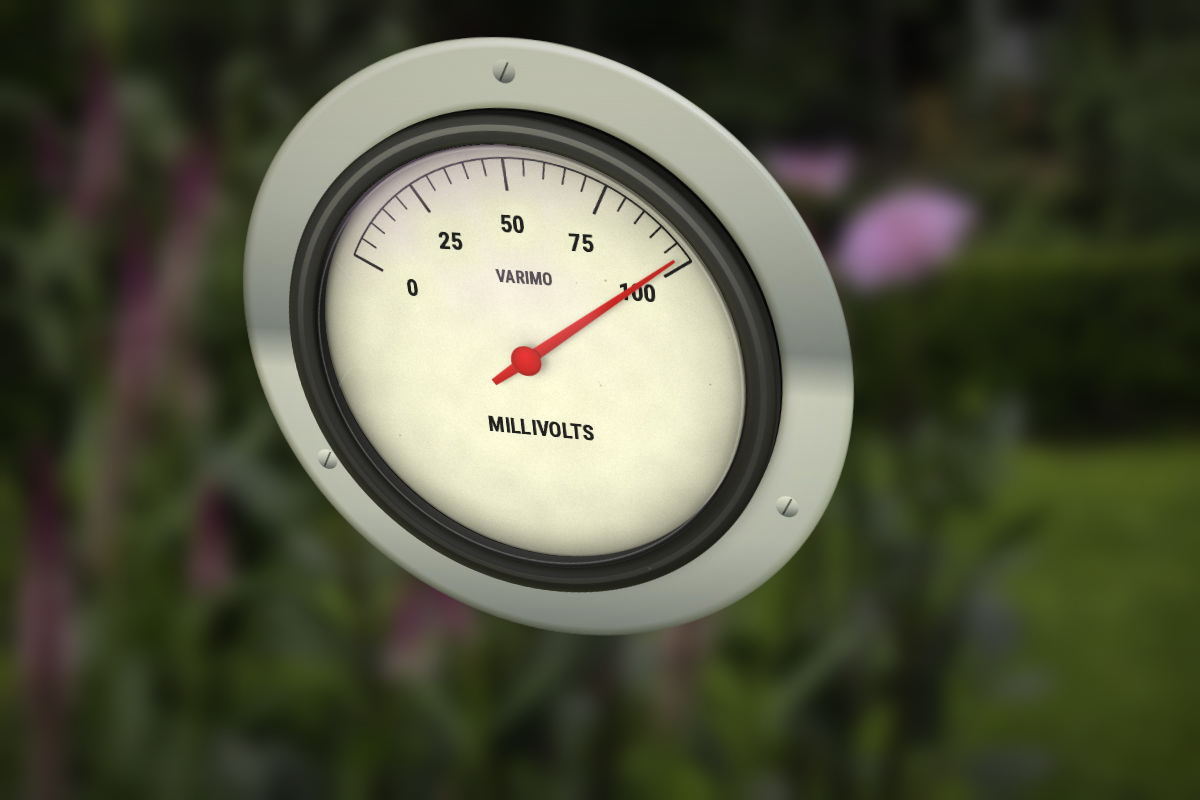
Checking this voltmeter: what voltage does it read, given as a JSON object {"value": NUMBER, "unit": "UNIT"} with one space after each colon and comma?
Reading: {"value": 97.5, "unit": "mV"}
